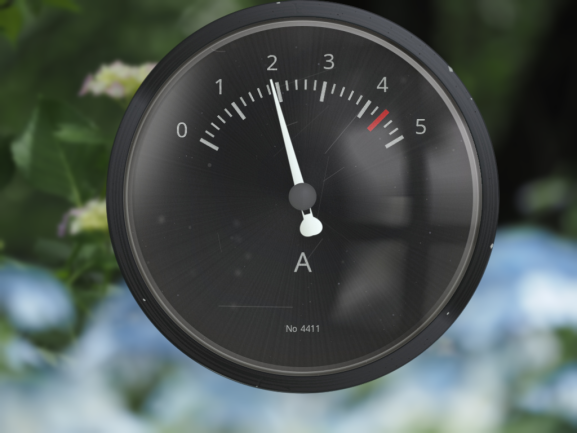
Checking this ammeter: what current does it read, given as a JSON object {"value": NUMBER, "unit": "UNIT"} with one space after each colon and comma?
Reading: {"value": 1.9, "unit": "A"}
